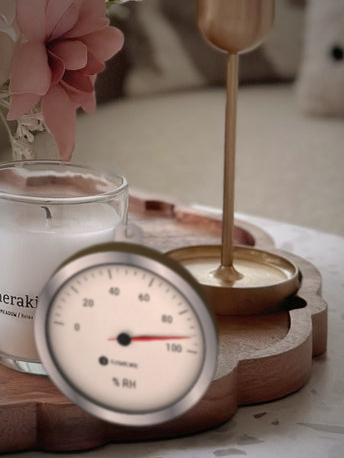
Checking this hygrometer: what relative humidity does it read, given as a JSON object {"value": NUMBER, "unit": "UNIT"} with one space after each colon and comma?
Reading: {"value": 92, "unit": "%"}
